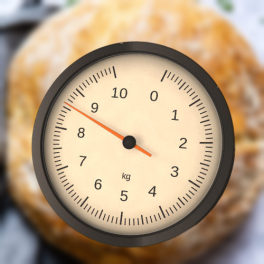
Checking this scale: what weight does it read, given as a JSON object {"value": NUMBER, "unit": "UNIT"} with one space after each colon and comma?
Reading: {"value": 8.6, "unit": "kg"}
